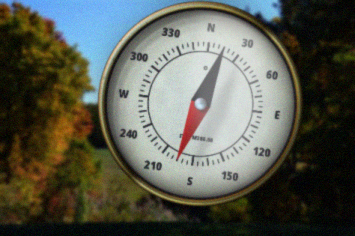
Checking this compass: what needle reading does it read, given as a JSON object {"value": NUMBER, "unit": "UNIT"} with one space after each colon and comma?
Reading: {"value": 195, "unit": "°"}
